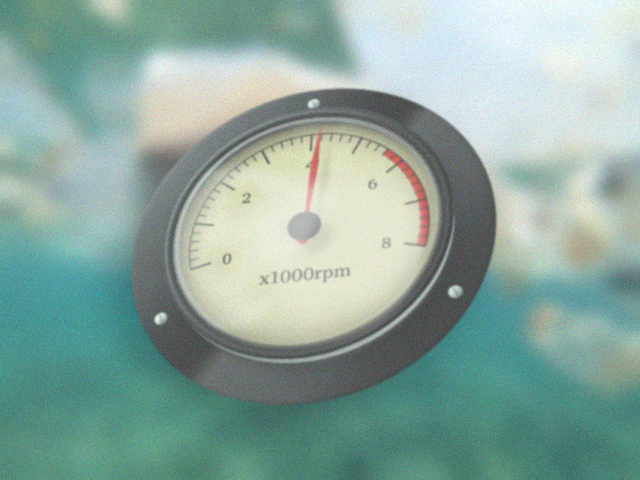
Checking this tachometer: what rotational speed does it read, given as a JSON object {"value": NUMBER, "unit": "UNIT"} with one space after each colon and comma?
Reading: {"value": 4200, "unit": "rpm"}
